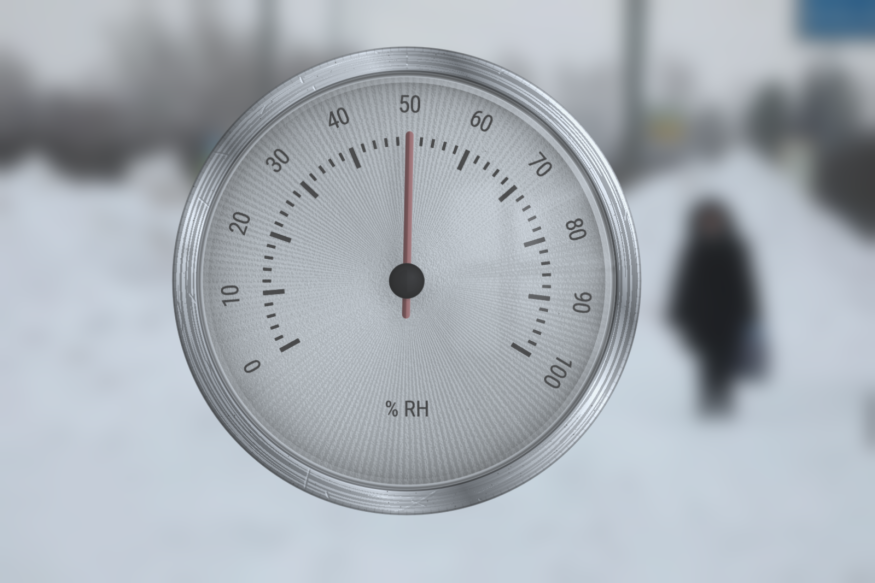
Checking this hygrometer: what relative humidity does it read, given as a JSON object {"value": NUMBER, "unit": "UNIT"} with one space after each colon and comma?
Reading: {"value": 50, "unit": "%"}
